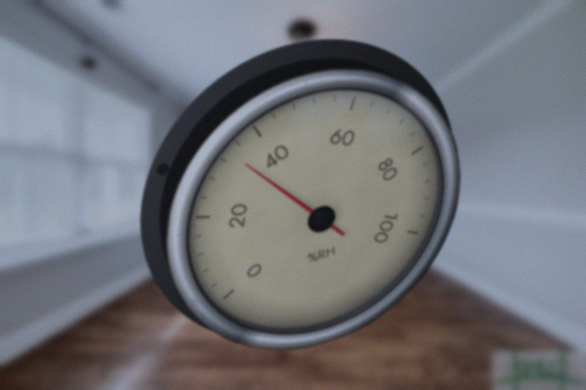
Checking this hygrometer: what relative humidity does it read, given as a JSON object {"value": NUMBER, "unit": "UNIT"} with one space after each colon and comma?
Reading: {"value": 34, "unit": "%"}
